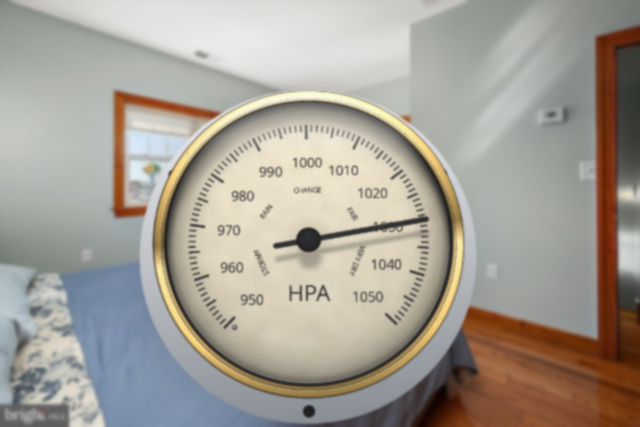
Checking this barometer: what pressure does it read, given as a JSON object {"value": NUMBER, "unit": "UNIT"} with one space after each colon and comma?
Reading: {"value": 1030, "unit": "hPa"}
